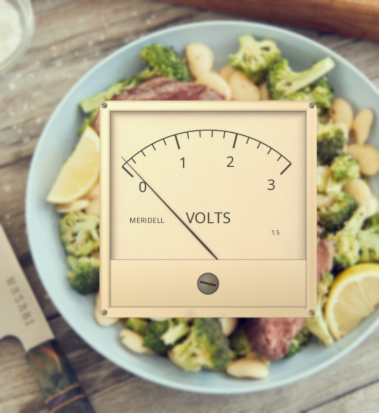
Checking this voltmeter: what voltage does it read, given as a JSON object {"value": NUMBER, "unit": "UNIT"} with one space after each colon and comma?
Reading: {"value": 0.1, "unit": "V"}
